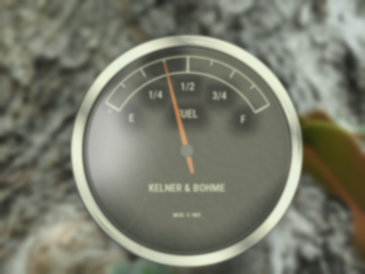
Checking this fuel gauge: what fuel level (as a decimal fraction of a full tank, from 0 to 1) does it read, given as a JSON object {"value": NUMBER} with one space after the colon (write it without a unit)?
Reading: {"value": 0.375}
